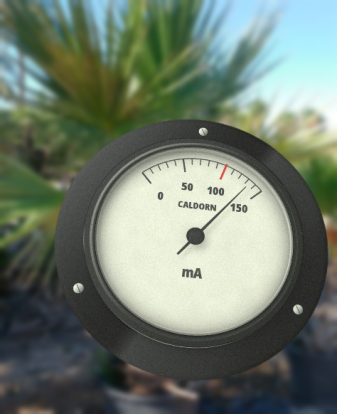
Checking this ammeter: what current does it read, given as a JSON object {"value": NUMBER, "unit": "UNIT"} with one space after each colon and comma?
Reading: {"value": 135, "unit": "mA"}
